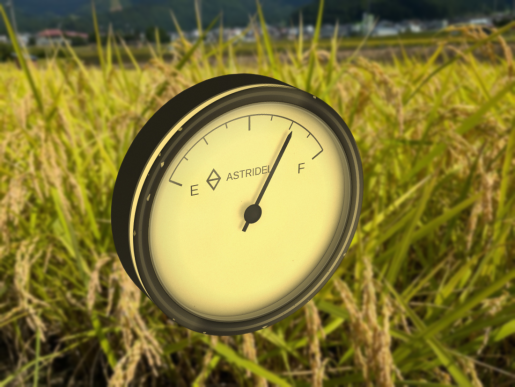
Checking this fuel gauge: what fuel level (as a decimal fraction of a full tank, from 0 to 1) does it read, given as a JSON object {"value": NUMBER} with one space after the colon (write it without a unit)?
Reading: {"value": 0.75}
